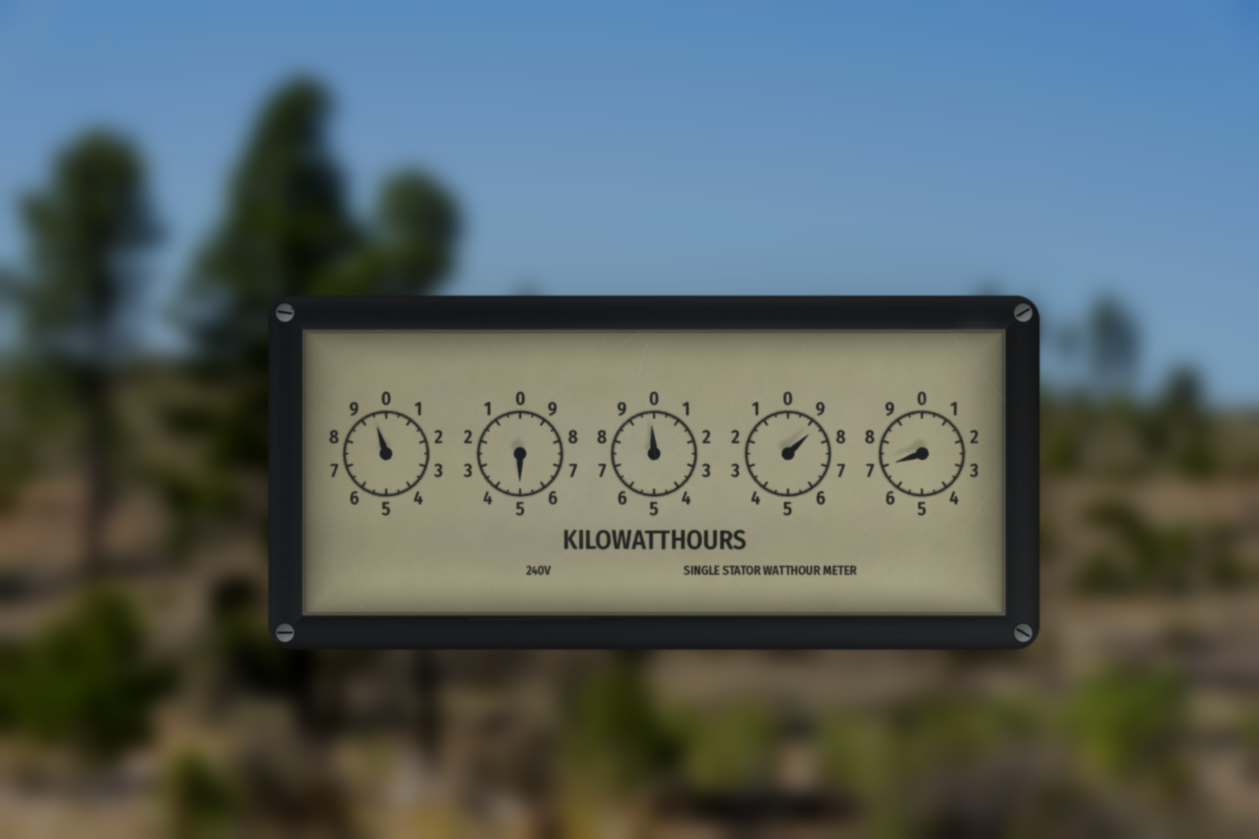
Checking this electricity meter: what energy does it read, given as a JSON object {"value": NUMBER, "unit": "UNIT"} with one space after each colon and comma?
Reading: {"value": 94987, "unit": "kWh"}
